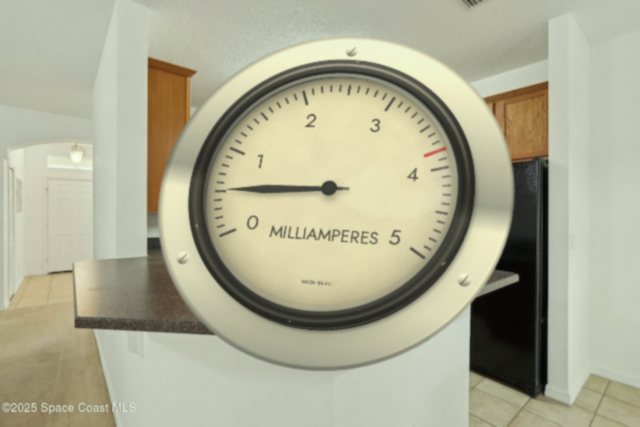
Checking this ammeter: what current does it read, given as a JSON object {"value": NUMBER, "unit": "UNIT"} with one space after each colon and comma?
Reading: {"value": 0.5, "unit": "mA"}
